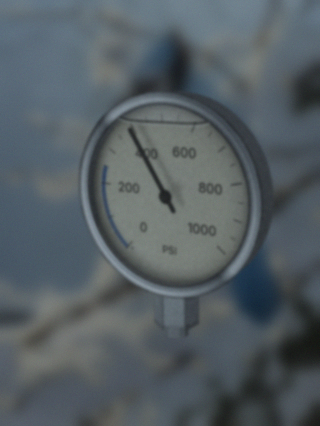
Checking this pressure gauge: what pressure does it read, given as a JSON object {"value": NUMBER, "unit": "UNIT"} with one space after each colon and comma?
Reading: {"value": 400, "unit": "psi"}
